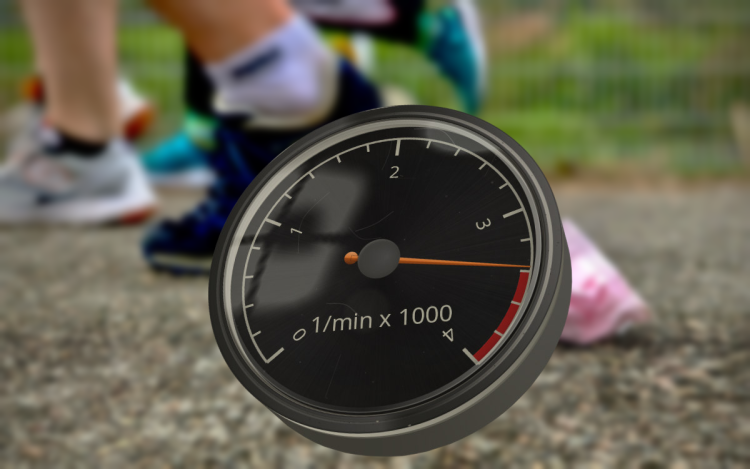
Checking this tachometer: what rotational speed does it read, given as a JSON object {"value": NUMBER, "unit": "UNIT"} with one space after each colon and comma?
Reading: {"value": 3400, "unit": "rpm"}
